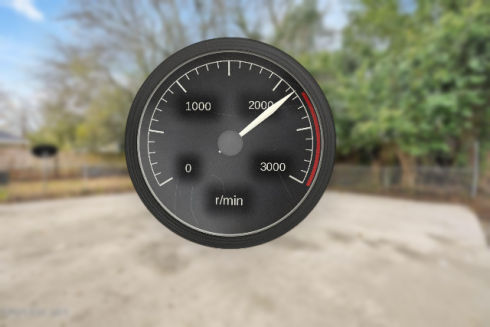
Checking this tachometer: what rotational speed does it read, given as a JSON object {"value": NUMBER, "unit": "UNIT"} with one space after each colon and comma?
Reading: {"value": 2150, "unit": "rpm"}
